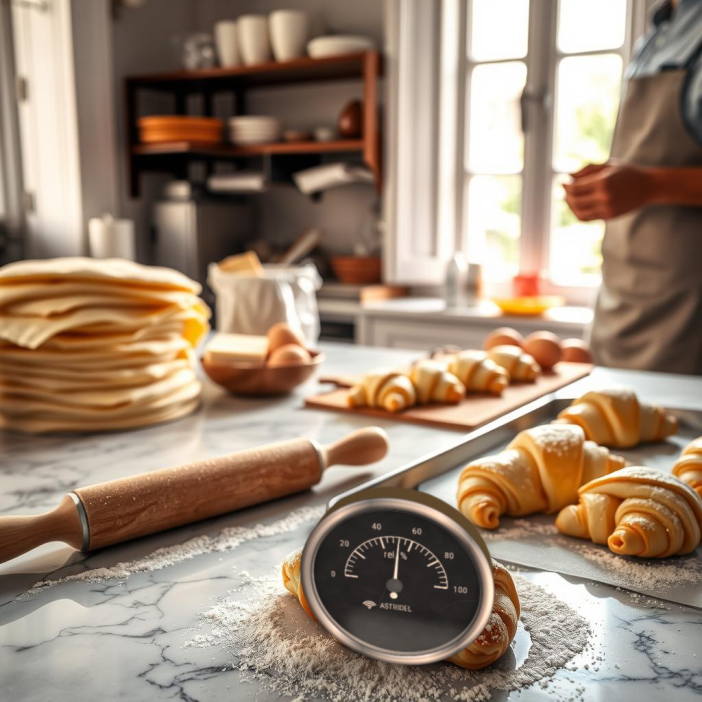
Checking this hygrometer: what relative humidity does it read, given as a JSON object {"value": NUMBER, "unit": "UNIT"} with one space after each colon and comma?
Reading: {"value": 52, "unit": "%"}
